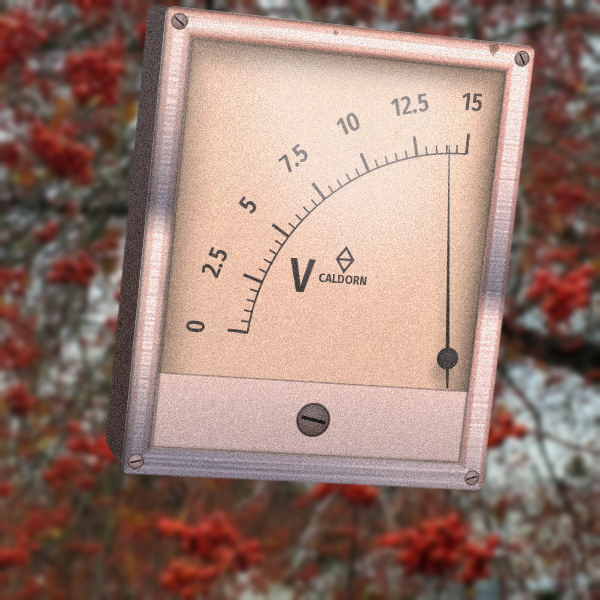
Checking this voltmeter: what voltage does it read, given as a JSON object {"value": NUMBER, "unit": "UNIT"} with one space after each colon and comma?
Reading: {"value": 14, "unit": "V"}
